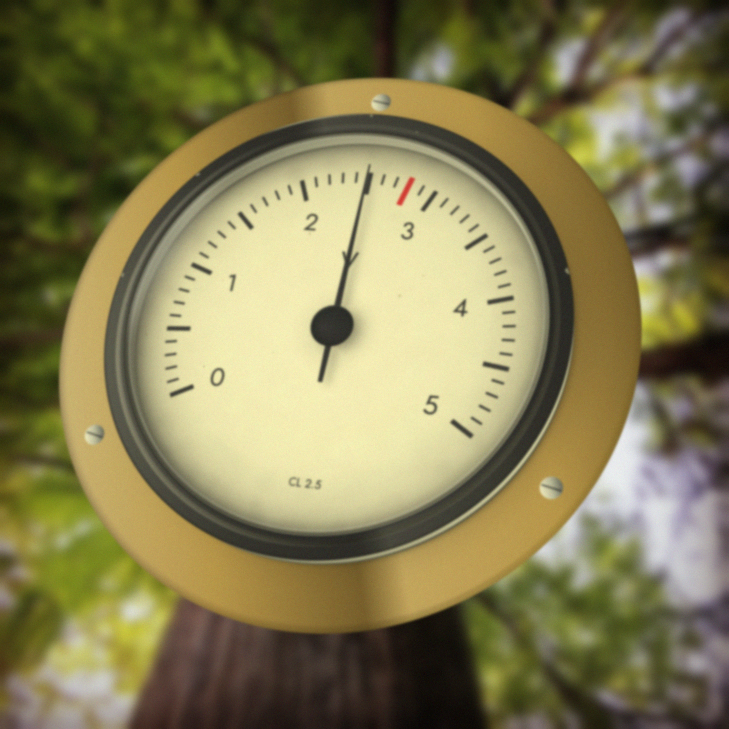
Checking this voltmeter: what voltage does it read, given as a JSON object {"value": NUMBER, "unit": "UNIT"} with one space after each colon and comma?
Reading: {"value": 2.5, "unit": "V"}
